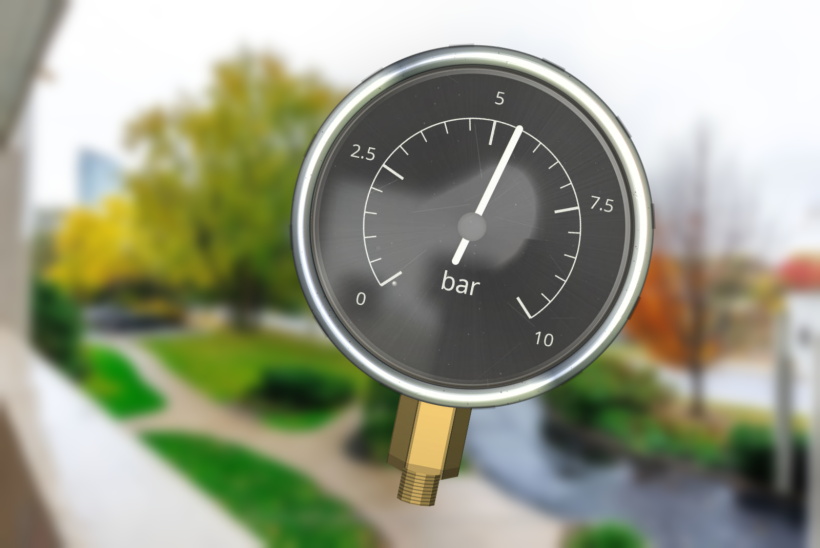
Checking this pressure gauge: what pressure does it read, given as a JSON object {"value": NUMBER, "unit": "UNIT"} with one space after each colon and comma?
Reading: {"value": 5.5, "unit": "bar"}
